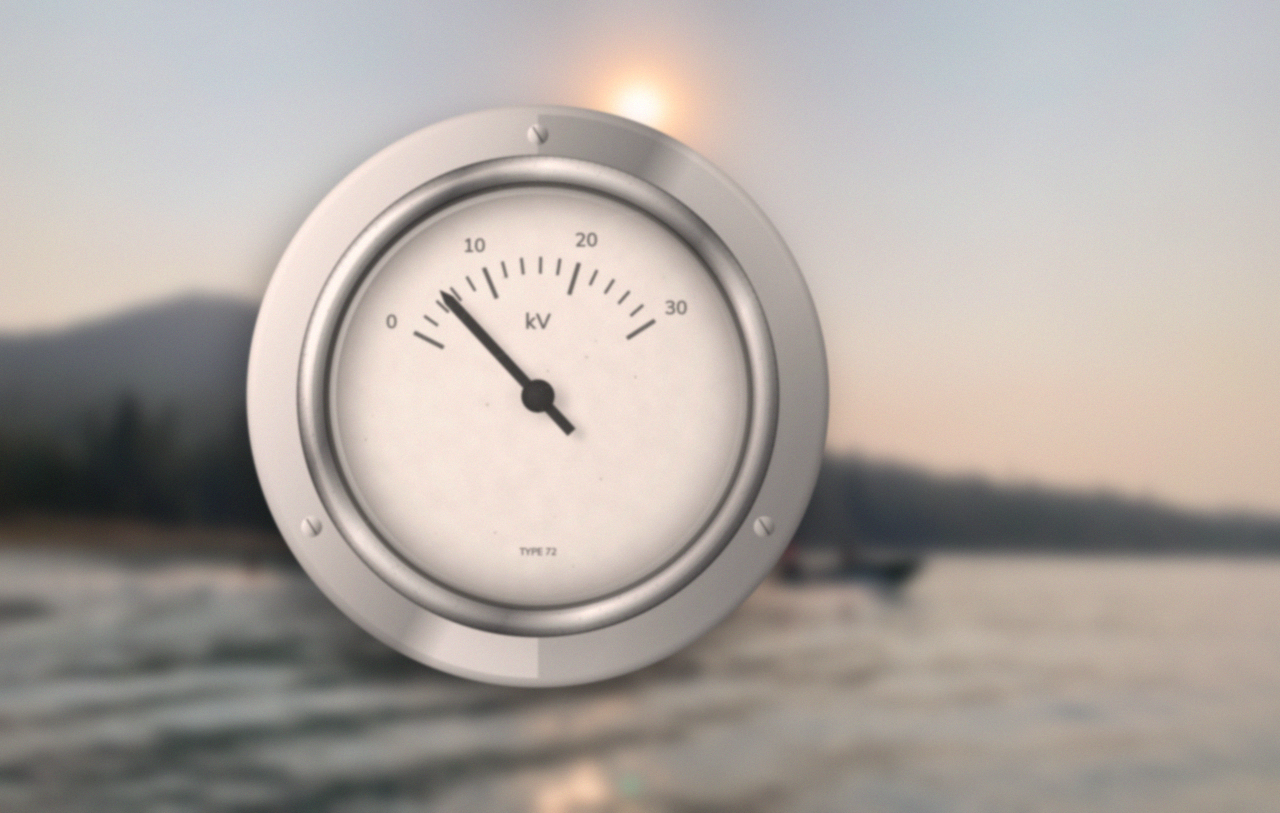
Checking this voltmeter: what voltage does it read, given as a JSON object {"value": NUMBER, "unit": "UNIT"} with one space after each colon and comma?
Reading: {"value": 5, "unit": "kV"}
